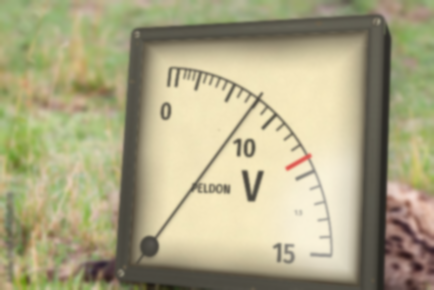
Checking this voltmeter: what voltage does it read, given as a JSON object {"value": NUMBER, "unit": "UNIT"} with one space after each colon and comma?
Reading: {"value": 9, "unit": "V"}
